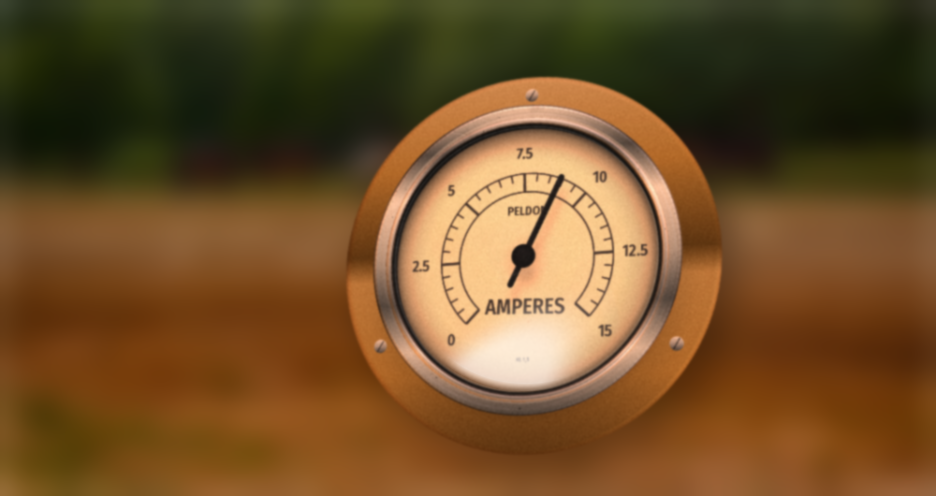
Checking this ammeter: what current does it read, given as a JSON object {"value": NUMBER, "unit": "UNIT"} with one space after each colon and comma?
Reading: {"value": 9, "unit": "A"}
